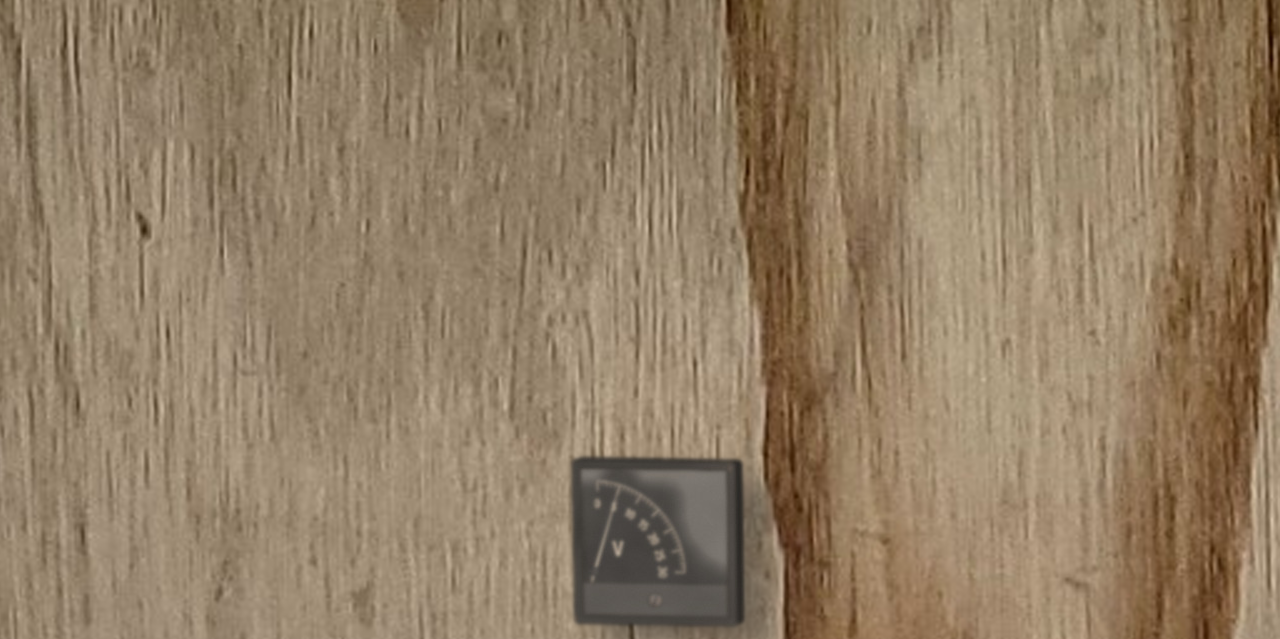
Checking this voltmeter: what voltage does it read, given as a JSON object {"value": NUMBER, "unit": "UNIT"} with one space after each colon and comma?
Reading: {"value": 5, "unit": "V"}
